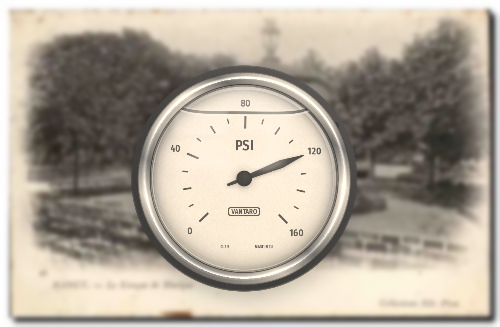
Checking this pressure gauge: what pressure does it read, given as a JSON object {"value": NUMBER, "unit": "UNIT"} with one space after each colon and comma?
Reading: {"value": 120, "unit": "psi"}
